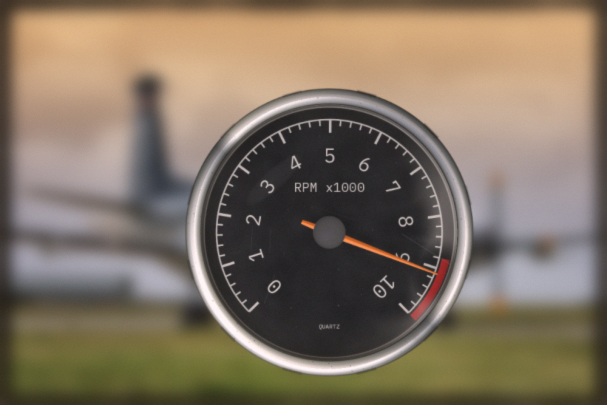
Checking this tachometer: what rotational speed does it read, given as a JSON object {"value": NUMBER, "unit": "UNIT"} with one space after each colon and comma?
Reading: {"value": 9100, "unit": "rpm"}
